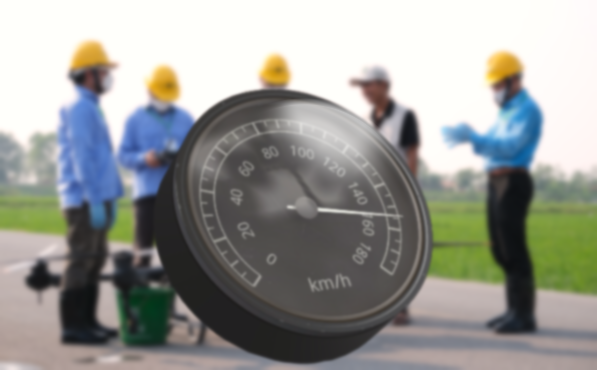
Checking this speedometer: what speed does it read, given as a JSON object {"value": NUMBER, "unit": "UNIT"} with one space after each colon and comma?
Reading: {"value": 155, "unit": "km/h"}
